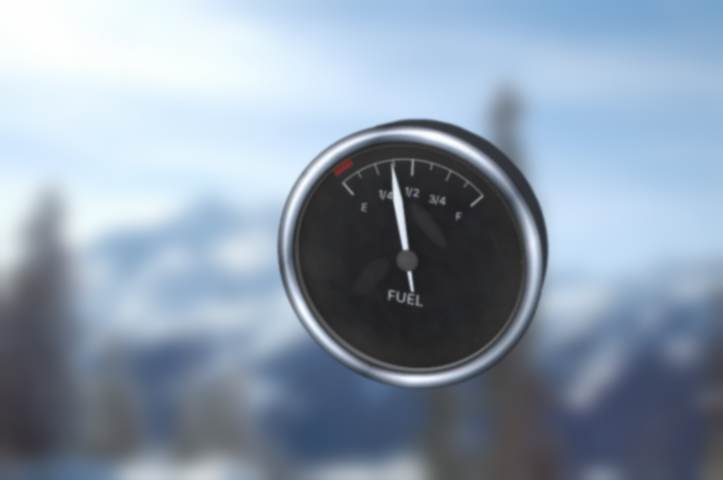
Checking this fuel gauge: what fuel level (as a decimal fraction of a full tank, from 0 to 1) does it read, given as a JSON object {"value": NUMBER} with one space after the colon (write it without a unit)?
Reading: {"value": 0.375}
